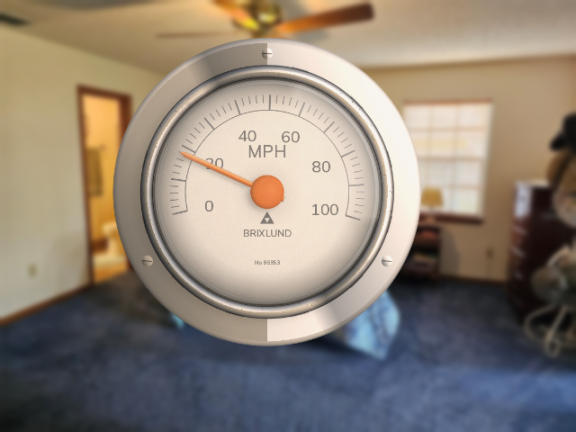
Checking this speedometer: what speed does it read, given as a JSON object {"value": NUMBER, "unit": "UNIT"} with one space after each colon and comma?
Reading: {"value": 18, "unit": "mph"}
